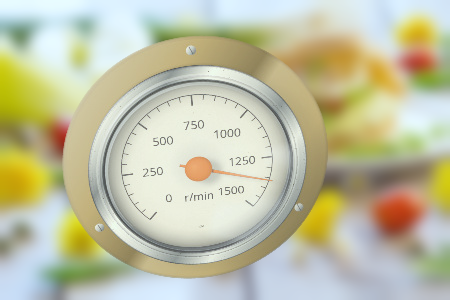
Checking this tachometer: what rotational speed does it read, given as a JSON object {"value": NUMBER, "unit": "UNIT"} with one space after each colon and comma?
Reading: {"value": 1350, "unit": "rpm"}
